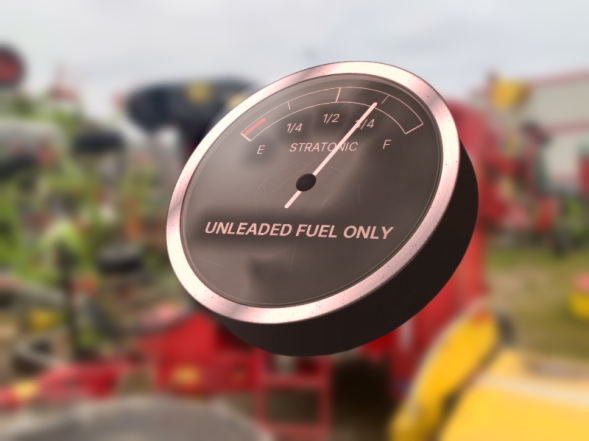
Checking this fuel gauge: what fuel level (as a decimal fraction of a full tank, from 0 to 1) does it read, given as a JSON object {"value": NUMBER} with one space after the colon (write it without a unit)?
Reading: {"value": 0.75}
